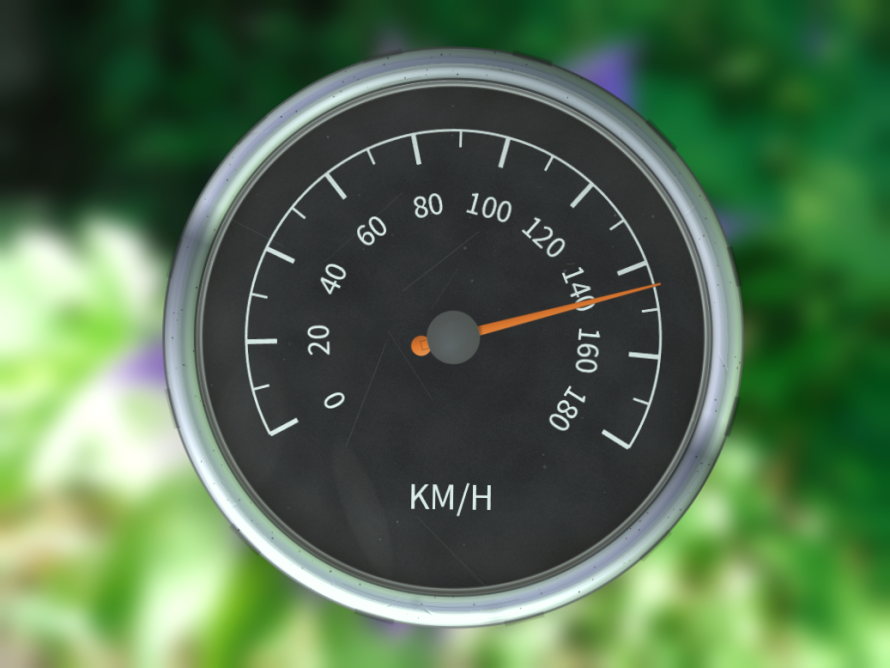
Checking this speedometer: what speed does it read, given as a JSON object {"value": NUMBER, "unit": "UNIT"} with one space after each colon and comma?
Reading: {"value": 145, "unit": "km/h"}
